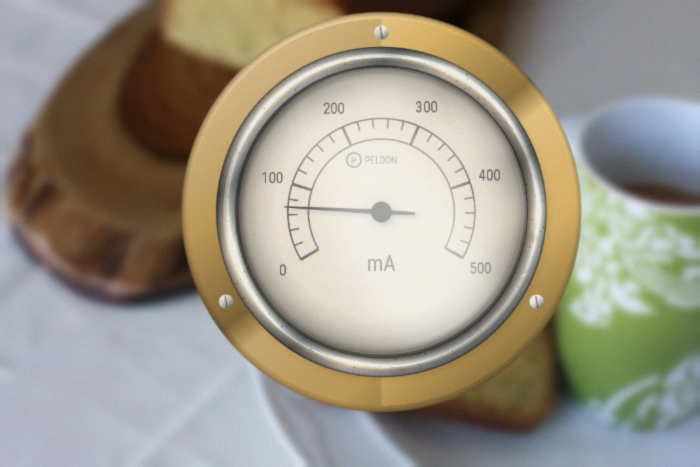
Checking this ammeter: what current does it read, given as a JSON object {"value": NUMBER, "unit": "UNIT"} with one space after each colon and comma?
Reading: {"value": 70, "unit": "mA"}
